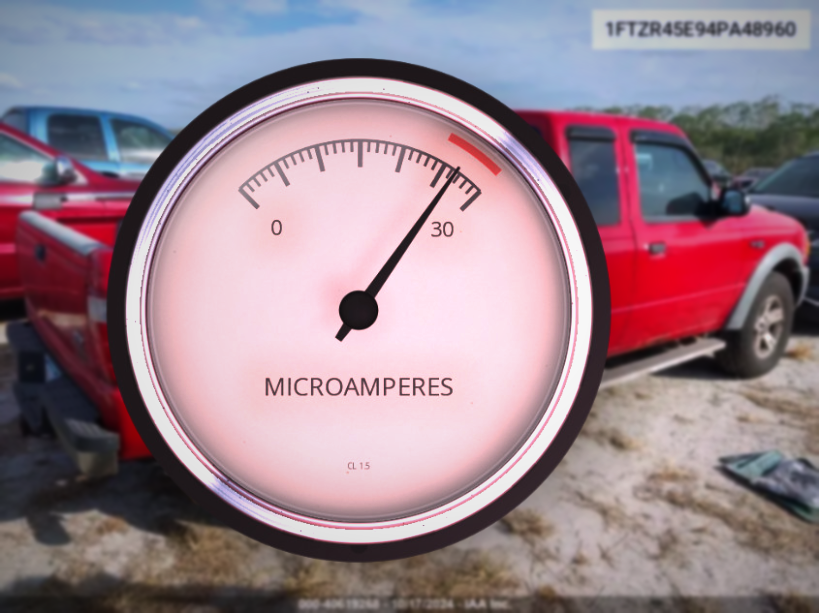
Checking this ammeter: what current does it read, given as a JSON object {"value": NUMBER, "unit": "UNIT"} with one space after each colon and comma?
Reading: {"value": 26.5, "unit": "µA"}
